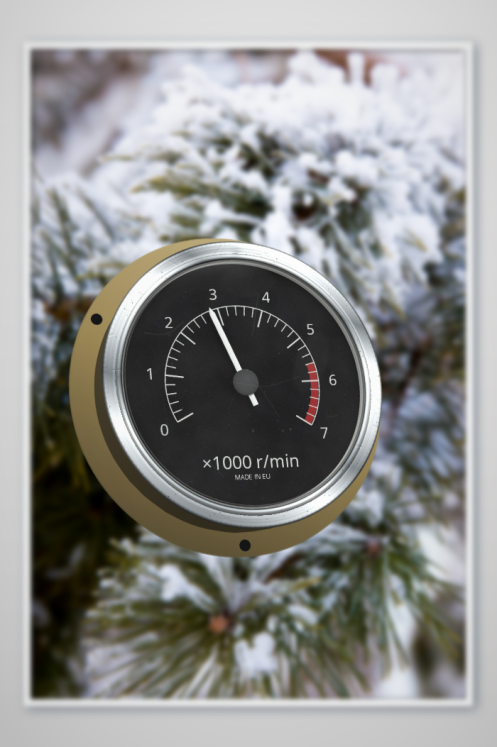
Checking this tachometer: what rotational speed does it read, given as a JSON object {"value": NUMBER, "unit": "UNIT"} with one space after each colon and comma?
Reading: {"value": 2800, "unit": "rpm"}
